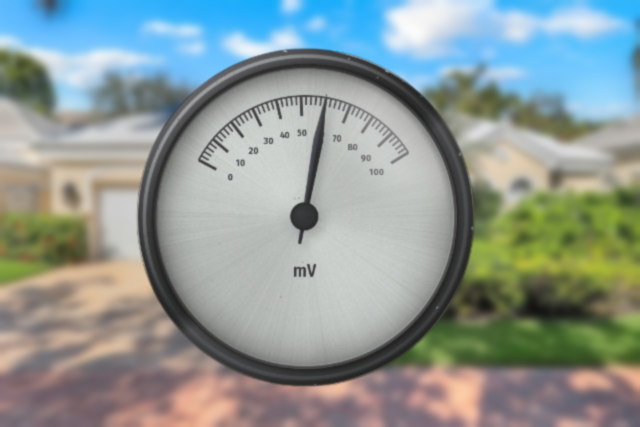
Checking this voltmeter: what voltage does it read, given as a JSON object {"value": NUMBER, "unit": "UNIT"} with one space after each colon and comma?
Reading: {"value": 60, "unit": "mV"}
